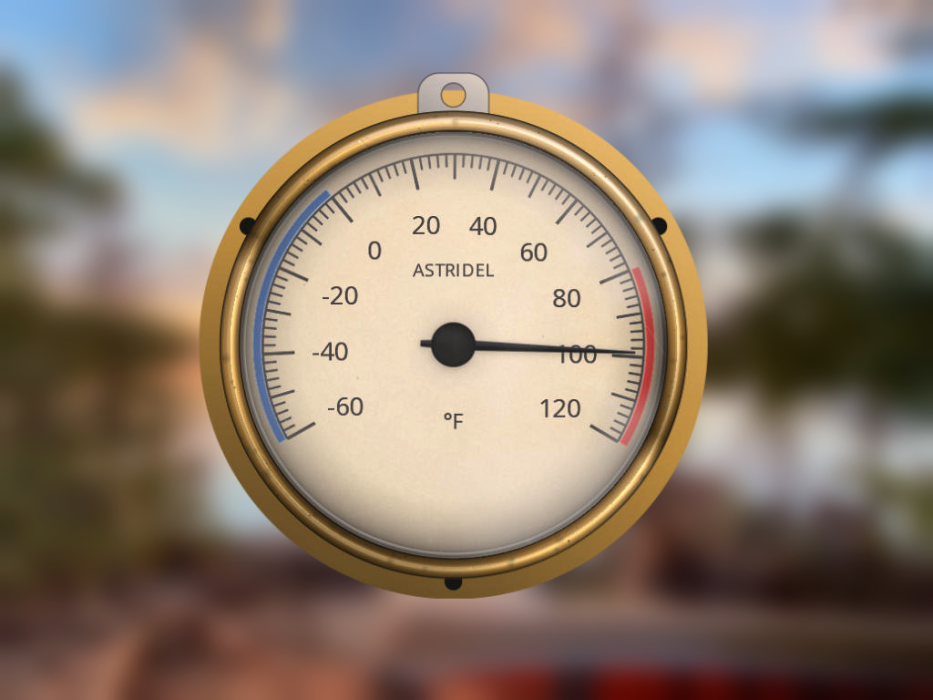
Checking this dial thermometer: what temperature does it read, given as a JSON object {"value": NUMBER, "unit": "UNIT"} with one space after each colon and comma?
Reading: {"value": 99, "unit": "°F"}
